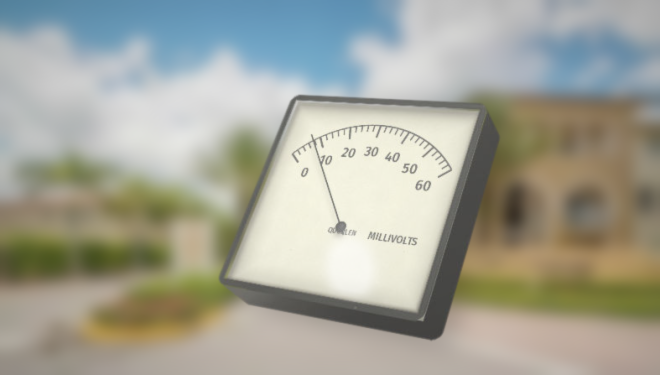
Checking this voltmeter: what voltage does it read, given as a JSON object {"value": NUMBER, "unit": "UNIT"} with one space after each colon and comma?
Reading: {"value": 8, "unit": "mV"}
